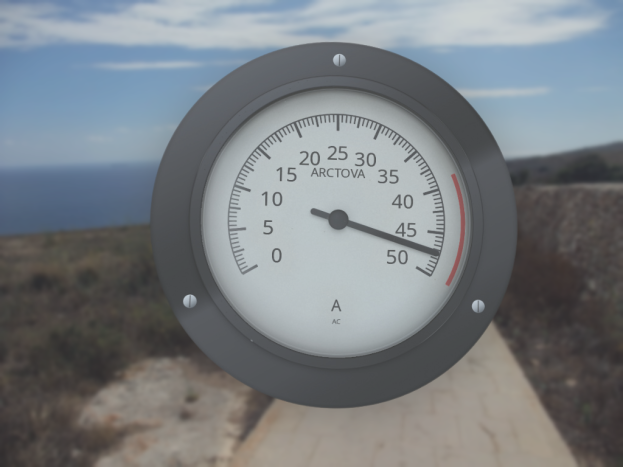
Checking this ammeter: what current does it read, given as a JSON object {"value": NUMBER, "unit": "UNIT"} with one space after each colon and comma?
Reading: {"value": 47.5, "unit": "A"}
